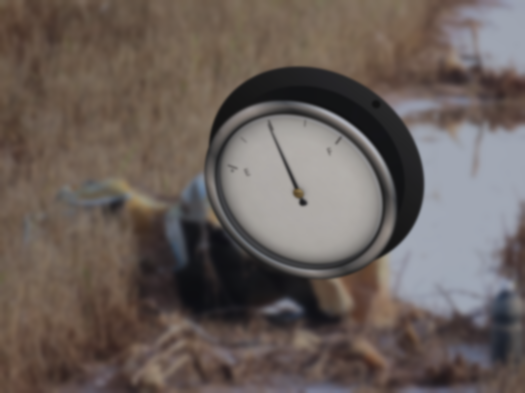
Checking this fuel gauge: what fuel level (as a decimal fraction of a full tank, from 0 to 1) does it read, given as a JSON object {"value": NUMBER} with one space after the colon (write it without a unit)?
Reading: {"value": 0.5}
